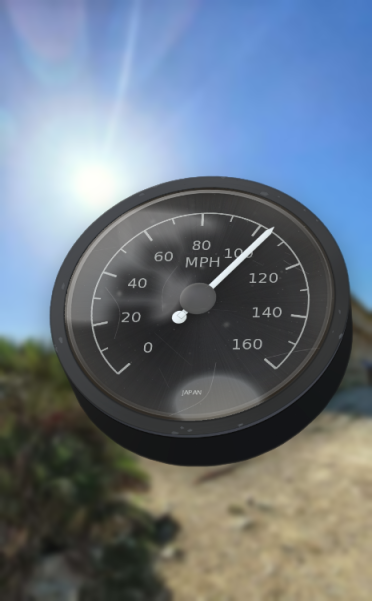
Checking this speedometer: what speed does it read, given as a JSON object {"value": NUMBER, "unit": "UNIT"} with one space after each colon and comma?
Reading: {"value": 105, "unit": "mph"}
